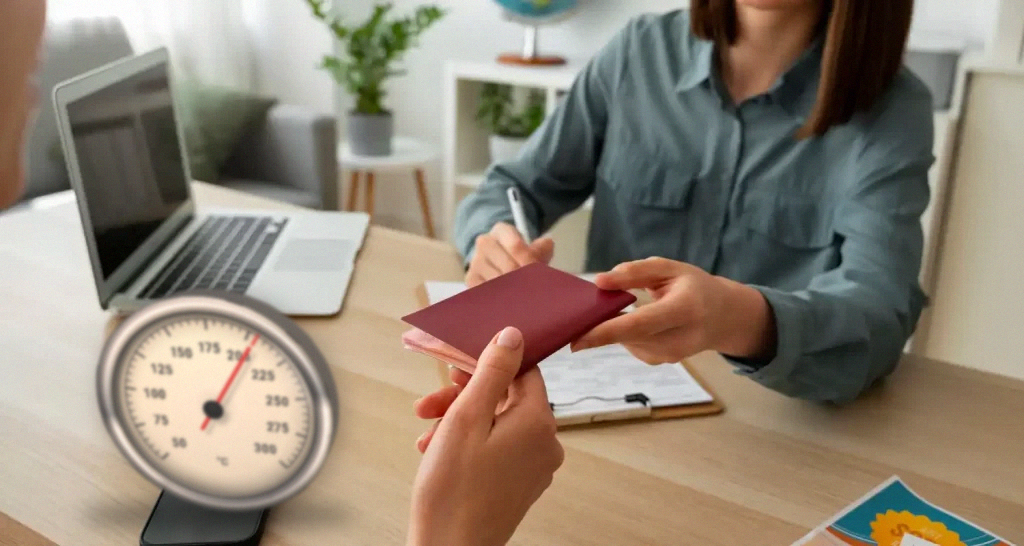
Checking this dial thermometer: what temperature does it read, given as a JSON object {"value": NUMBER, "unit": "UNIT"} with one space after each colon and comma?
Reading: {"value": 205, "unit": "°C"}
